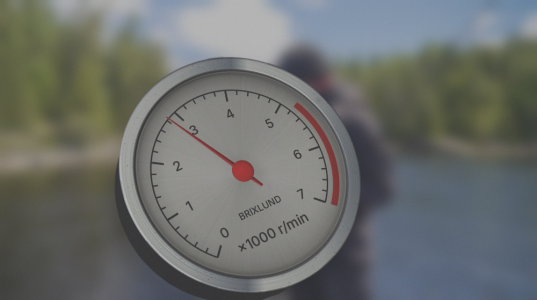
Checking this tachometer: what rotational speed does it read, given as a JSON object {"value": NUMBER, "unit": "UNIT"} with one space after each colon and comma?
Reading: {"value": 2800, "unit": "rpm"}
